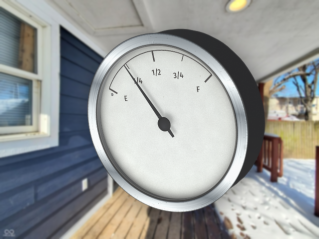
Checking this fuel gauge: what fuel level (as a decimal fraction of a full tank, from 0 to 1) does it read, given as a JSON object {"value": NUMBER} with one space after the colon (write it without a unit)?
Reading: {"value": 0.25}
